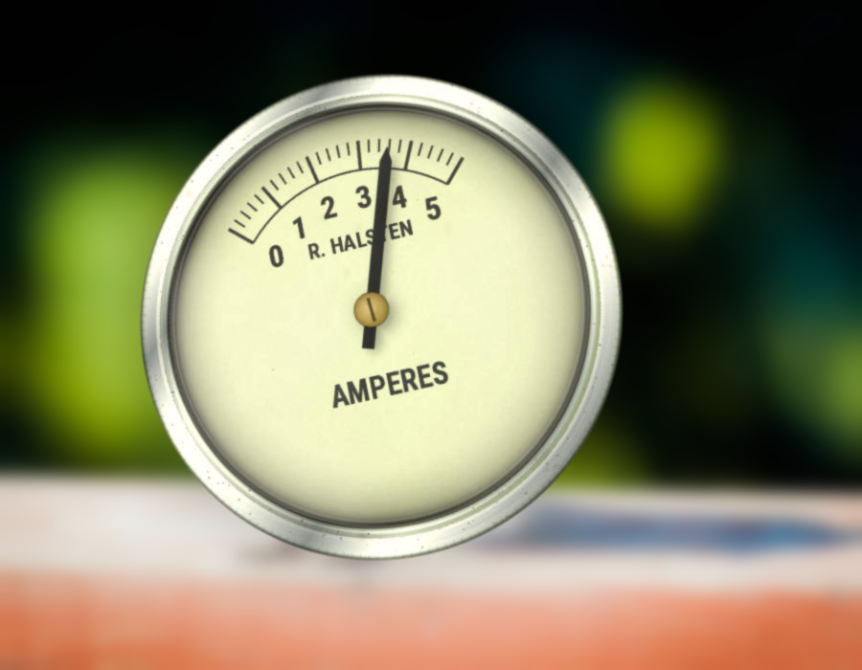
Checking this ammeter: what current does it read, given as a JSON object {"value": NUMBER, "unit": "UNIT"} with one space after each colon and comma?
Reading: {"value": 3.6, "unit": "A"}
